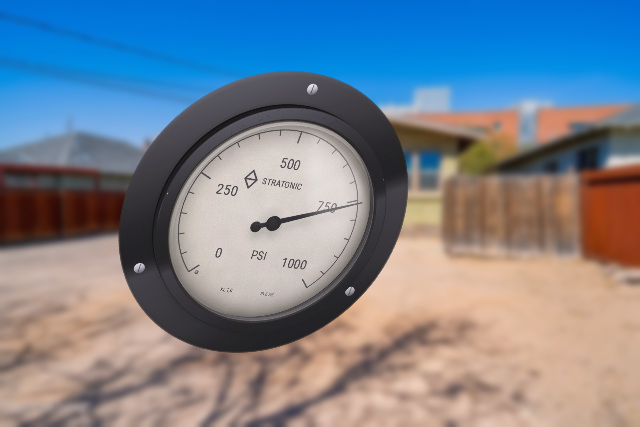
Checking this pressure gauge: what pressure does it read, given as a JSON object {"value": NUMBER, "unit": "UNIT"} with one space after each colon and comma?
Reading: {"value": 750, "unit": "psi"}
